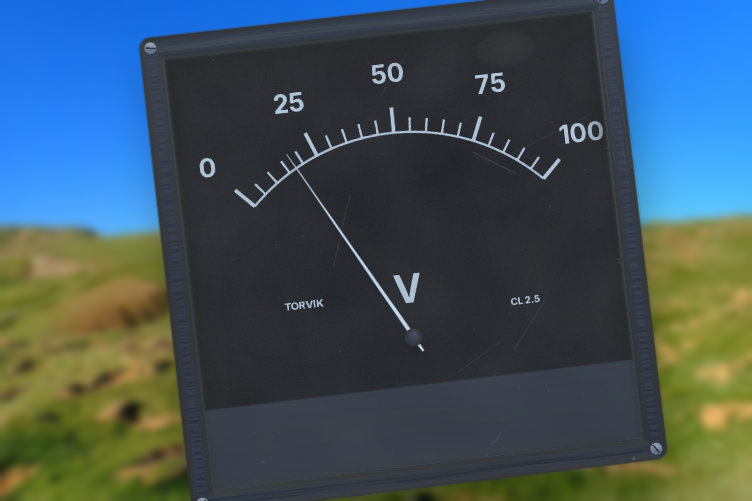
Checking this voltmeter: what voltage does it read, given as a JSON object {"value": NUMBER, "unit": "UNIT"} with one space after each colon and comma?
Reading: {"value": 17.5, "unit": "V"}
